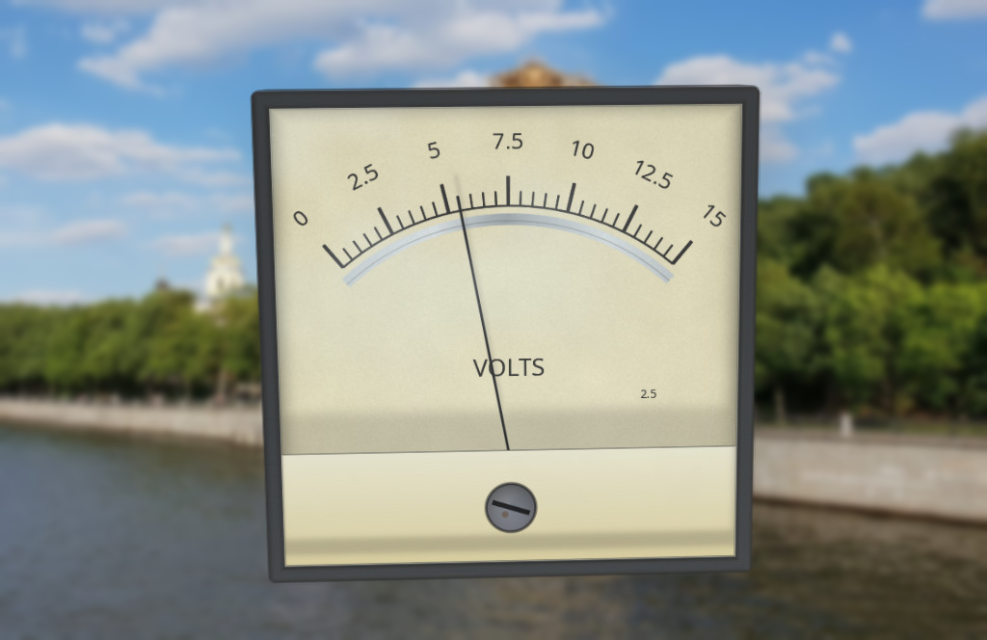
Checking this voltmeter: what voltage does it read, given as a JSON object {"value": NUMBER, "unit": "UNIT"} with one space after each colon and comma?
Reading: {"value": 5.5, "unit": "V"}
